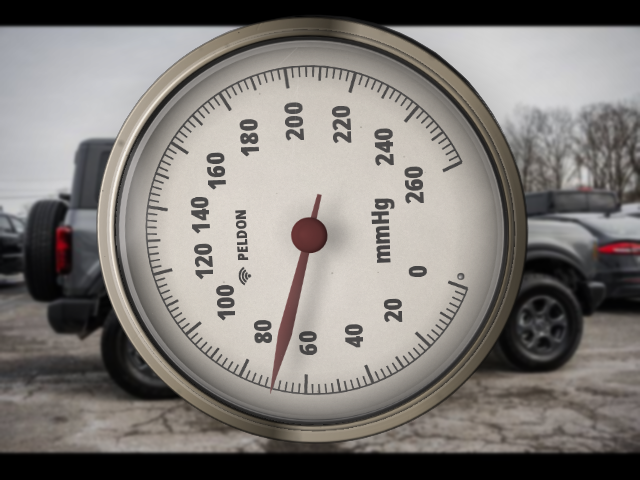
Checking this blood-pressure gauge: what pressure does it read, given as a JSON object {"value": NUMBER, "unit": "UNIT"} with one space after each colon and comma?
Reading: {"value": 70, "unit": "mmHg"}
